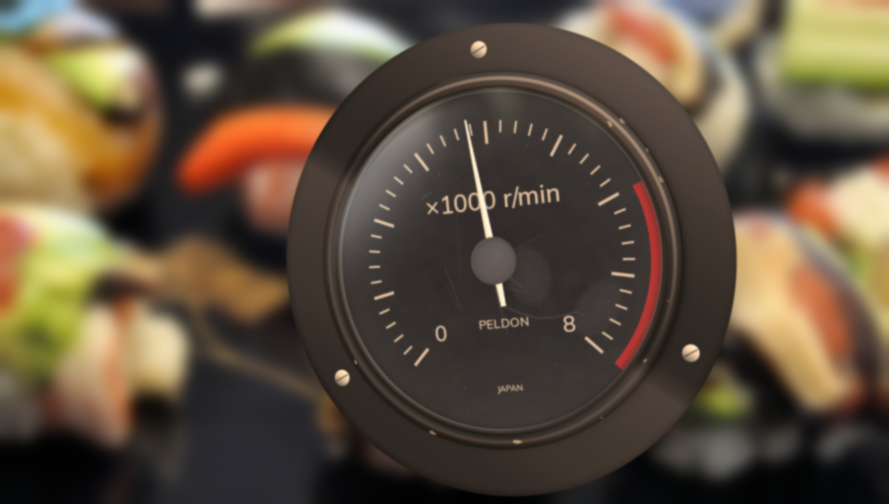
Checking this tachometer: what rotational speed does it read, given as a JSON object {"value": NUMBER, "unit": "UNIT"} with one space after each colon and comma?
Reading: {"value": 3800, "unit": "rpm"}
